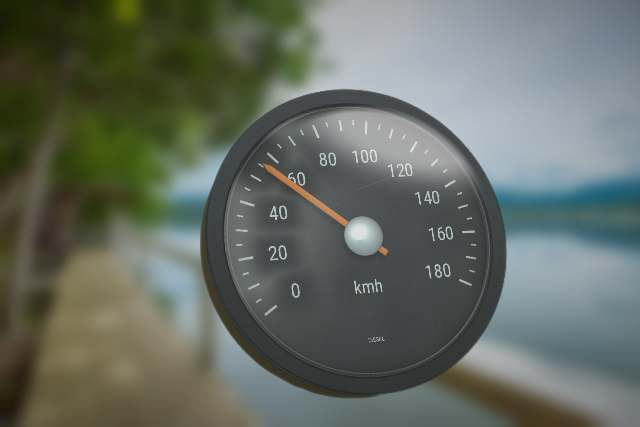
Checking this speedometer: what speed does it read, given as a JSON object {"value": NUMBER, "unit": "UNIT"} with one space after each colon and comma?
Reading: {"value": 55, "unit": "km/h"}
